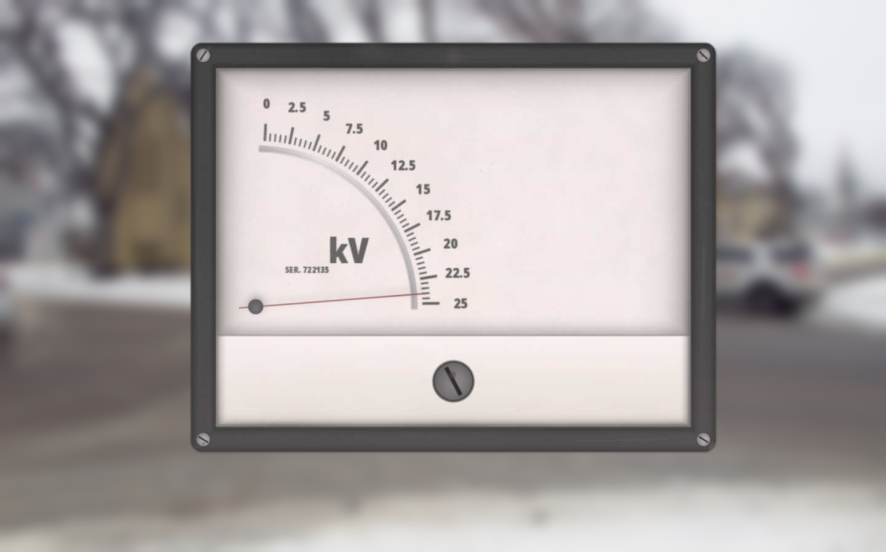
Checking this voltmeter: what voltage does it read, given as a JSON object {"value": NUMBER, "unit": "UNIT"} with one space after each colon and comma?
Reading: {"value": 24, "unit": "kV"}
